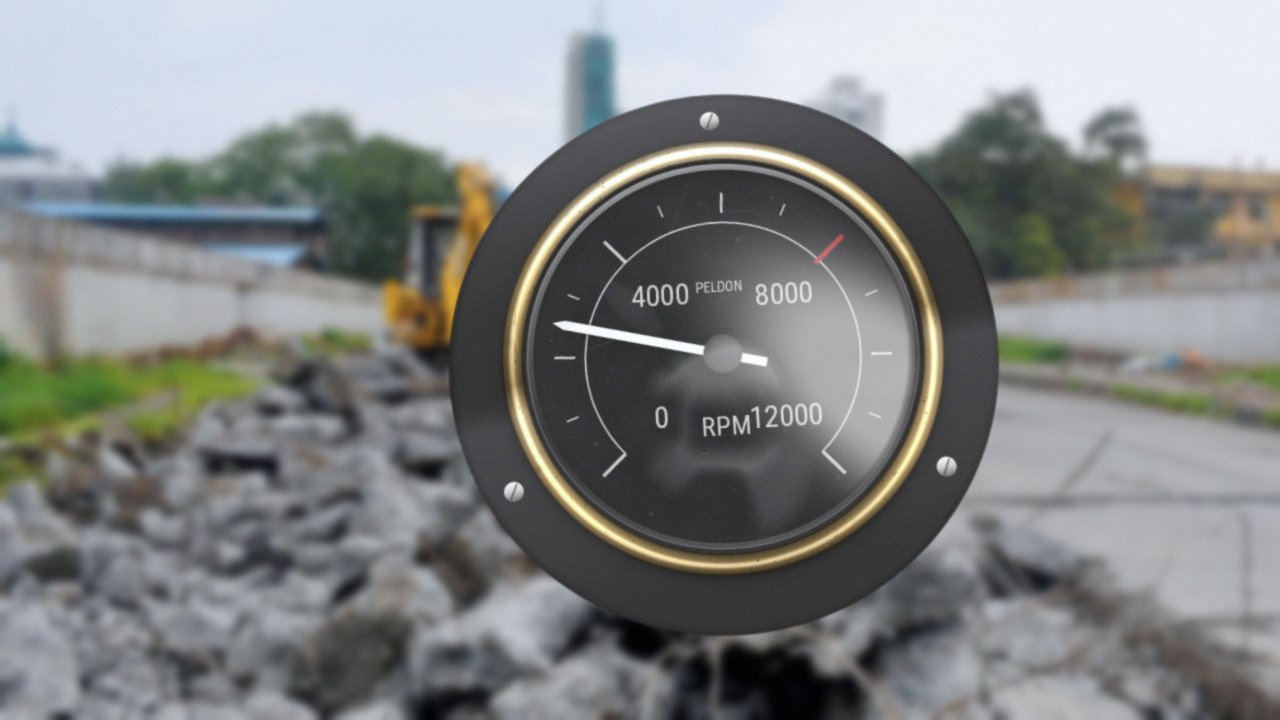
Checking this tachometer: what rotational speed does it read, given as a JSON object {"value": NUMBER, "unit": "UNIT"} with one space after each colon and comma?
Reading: {"value": 2500, "unit": "rpm"}
